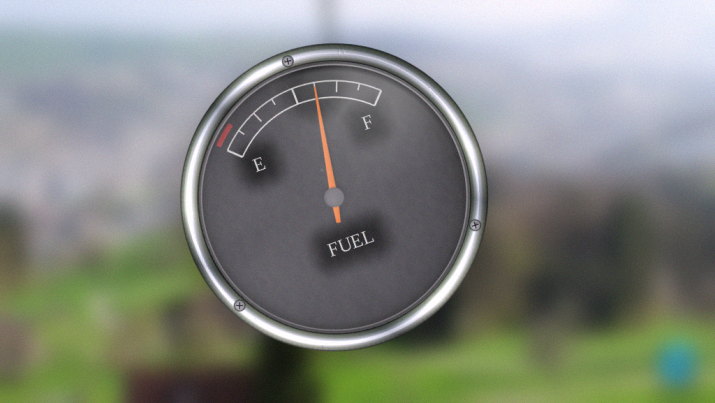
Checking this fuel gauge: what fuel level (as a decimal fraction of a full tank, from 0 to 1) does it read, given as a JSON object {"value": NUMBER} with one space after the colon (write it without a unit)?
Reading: {"value": 0.625}
